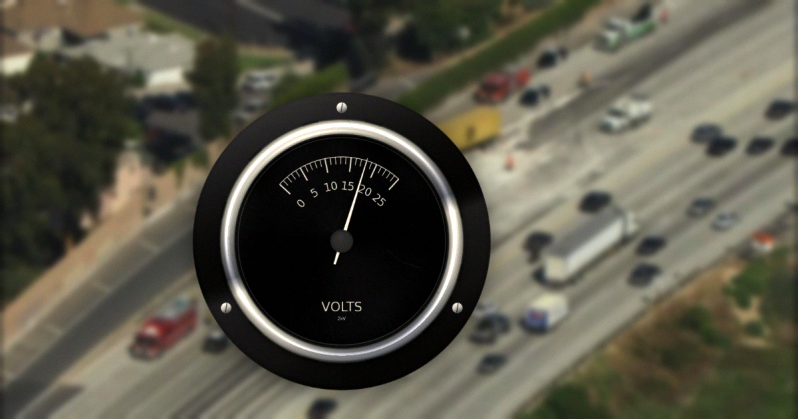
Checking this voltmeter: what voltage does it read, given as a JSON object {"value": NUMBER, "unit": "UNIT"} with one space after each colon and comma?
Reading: {"value": 18, "unit": "V"}
